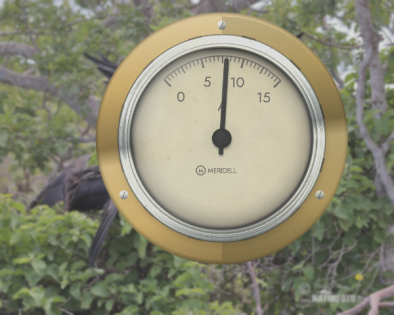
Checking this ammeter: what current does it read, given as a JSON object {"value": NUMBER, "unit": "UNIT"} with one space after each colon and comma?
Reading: {"value": 8, "unit": "A"}
